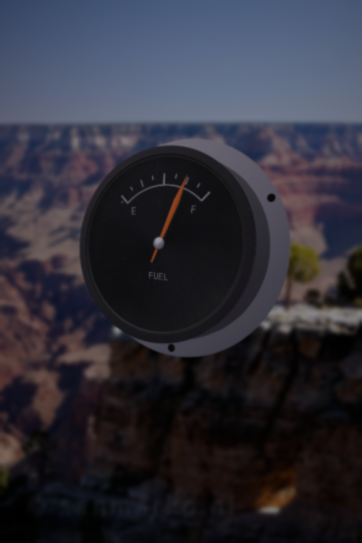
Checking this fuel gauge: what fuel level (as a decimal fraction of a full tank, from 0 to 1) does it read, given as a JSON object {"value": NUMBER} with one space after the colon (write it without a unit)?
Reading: {"value": 0.75}
